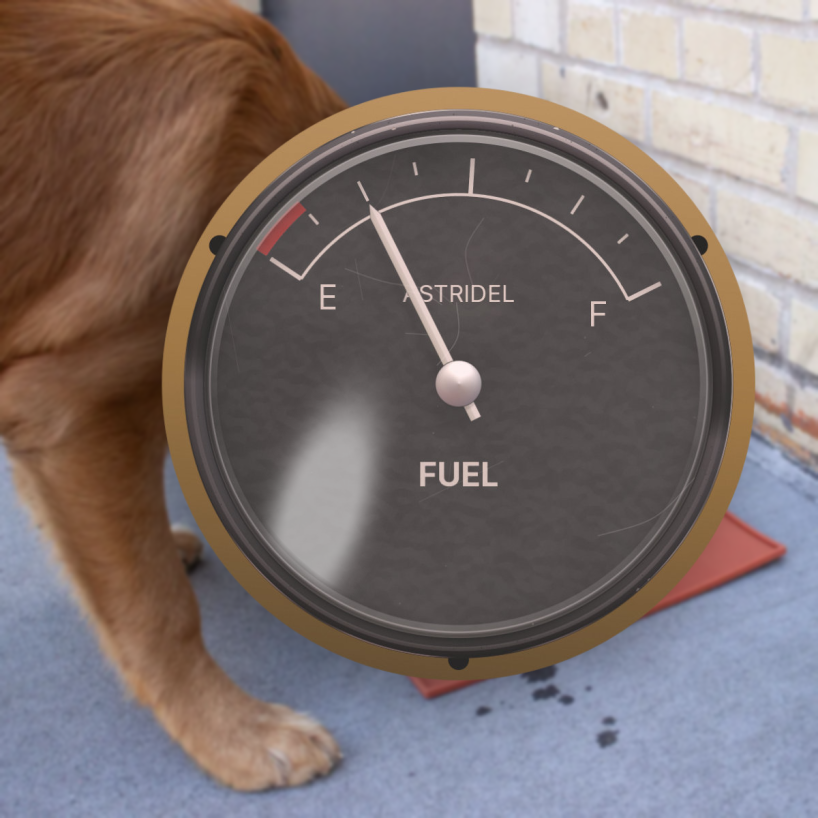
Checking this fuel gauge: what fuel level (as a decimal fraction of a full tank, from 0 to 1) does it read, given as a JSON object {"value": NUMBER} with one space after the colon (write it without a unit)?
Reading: {"value": 0.25}
